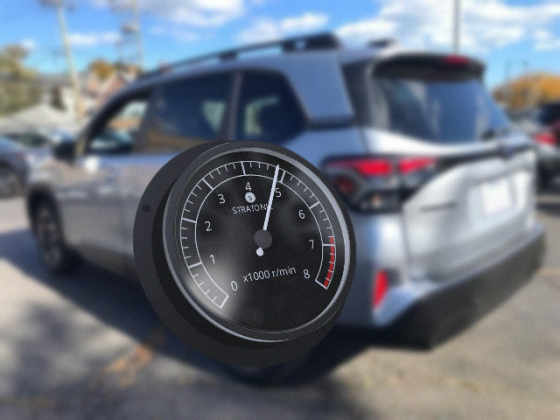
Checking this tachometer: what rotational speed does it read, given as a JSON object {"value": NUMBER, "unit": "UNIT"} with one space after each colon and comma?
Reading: {"value": 4800, "unit": "rpm"}
